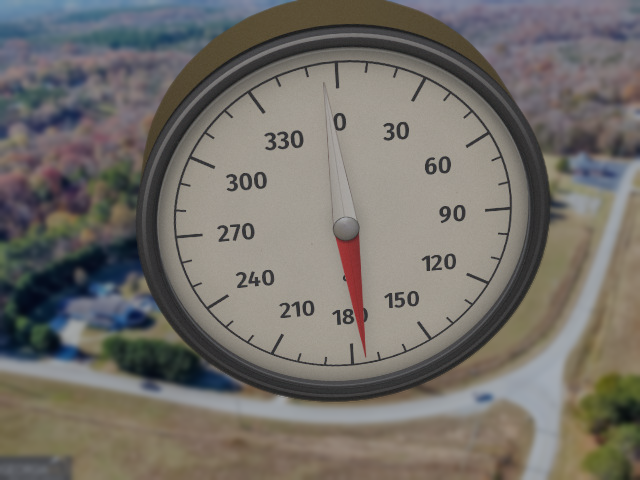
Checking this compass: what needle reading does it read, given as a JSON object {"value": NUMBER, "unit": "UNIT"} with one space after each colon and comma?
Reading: {"value": 175, "unit": "°"}
